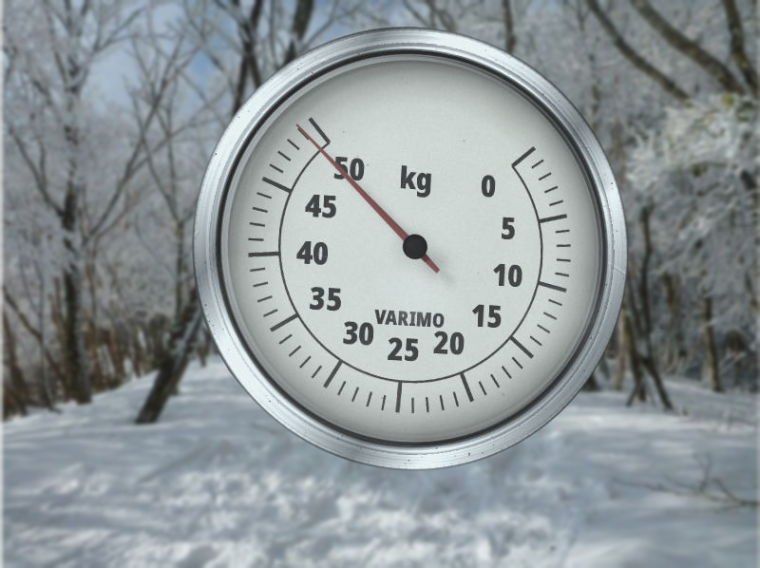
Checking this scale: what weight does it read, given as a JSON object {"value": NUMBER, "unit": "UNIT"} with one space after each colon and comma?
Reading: {"value": 49, "unit": "kg"}
